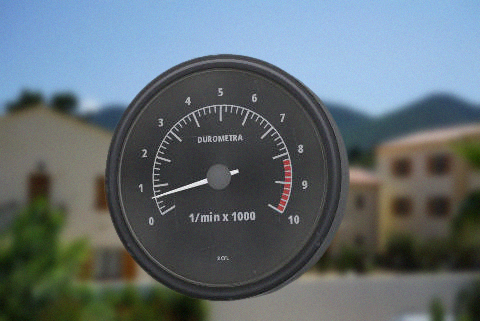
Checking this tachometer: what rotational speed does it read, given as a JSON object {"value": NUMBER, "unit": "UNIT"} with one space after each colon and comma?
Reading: {"value": 600, "unit": "rpm"}
